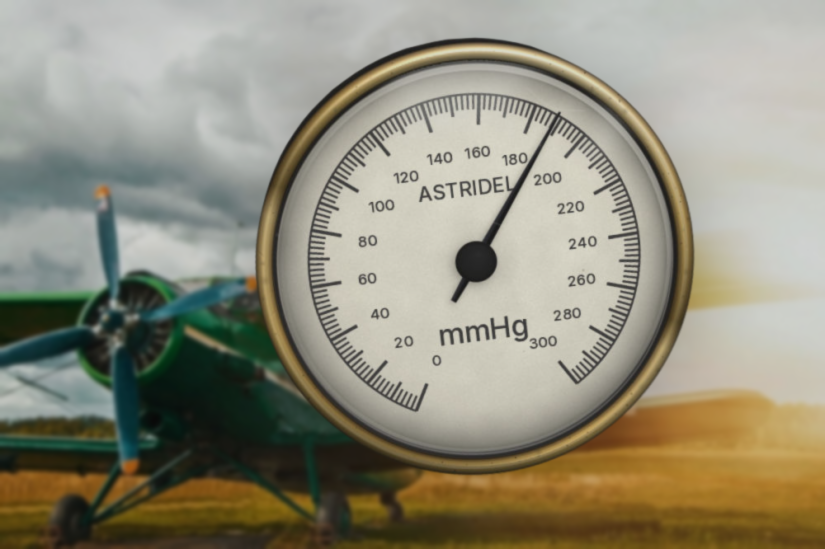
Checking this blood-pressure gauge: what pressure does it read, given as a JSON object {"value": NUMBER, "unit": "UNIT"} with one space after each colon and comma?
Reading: {"value": 188, "unit": "mmHg"}
